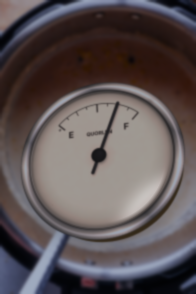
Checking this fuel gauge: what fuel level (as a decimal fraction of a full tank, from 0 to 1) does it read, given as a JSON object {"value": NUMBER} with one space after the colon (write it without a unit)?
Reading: {"value": 0.75}
